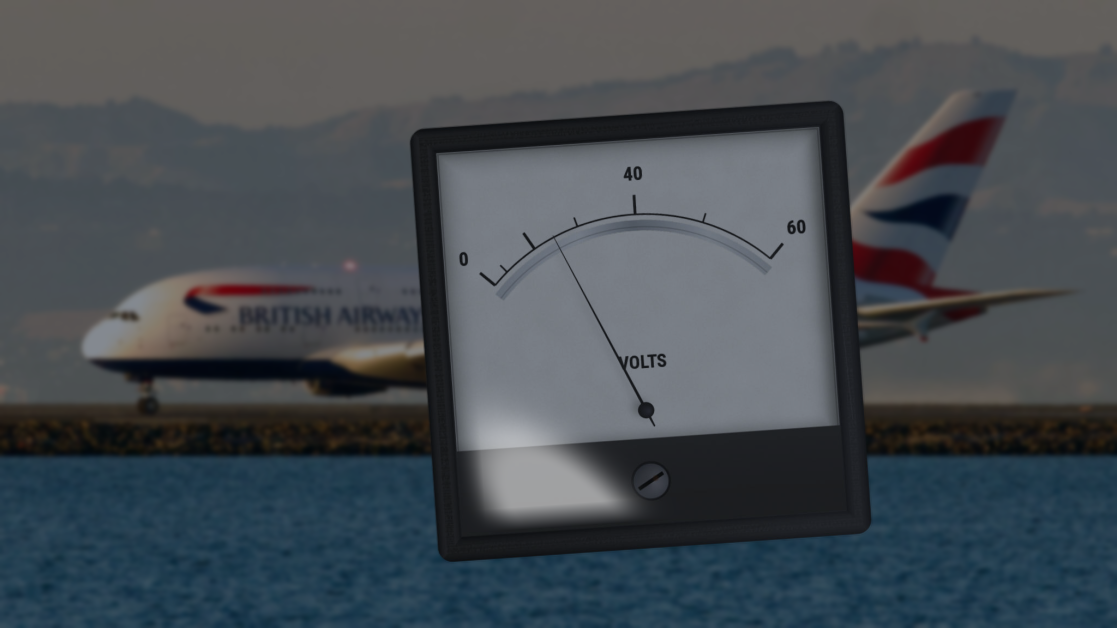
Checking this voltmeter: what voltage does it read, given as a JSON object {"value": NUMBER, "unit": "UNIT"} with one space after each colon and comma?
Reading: {"value": 25, "unit": "V"}
